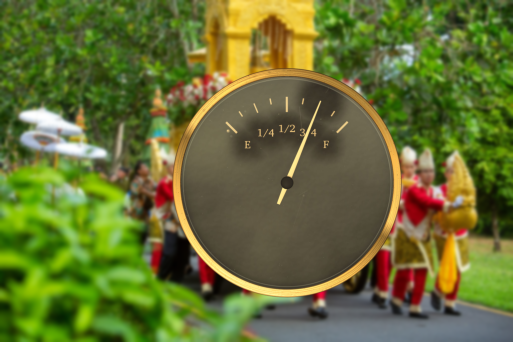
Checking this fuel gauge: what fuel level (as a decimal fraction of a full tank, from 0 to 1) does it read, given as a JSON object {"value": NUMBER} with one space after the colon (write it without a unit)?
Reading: {"value": 0.75}
